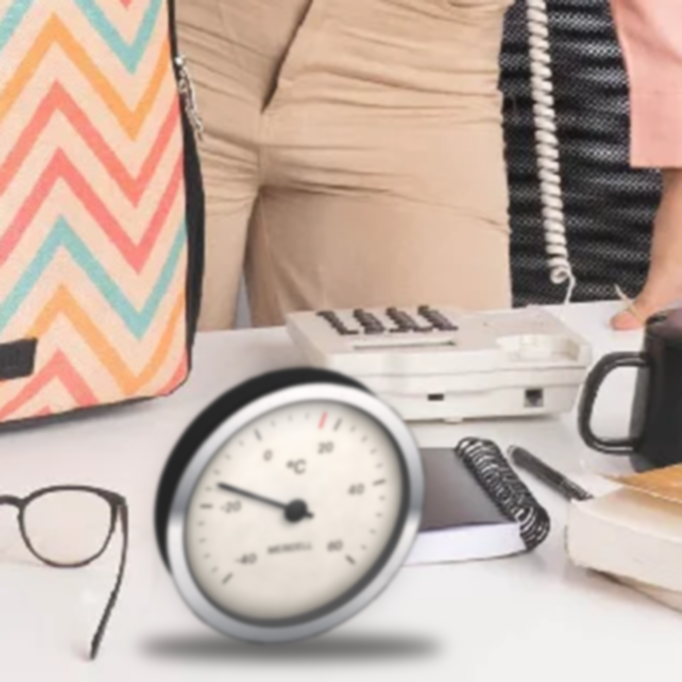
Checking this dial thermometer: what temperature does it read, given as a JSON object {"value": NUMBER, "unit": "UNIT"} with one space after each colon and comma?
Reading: {"value": -14, "unit": "°C"}
